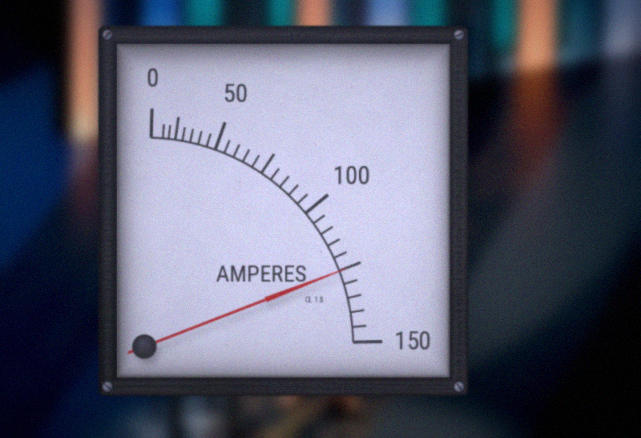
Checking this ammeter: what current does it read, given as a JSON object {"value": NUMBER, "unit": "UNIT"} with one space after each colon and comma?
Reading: {"value": 125, "unit": "A"}
